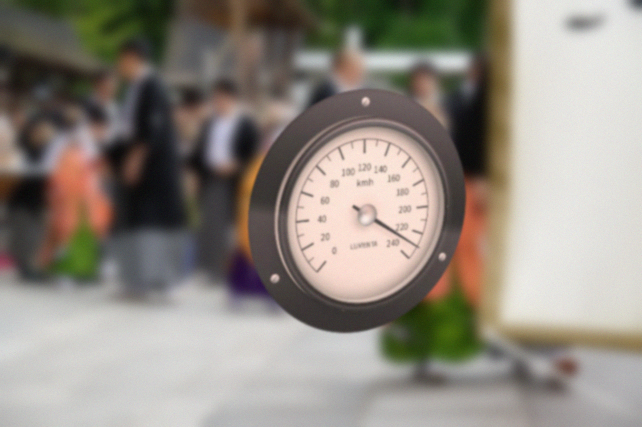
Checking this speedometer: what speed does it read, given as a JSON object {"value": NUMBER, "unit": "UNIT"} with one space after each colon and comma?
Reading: {"value": 230, "unit": "km/h"}
